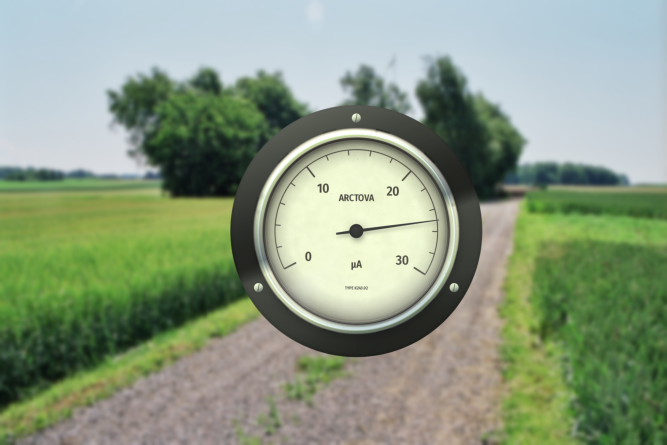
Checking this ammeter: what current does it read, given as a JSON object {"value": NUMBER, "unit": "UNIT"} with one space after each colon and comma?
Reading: {"value": 25, "unit": "µA"}
